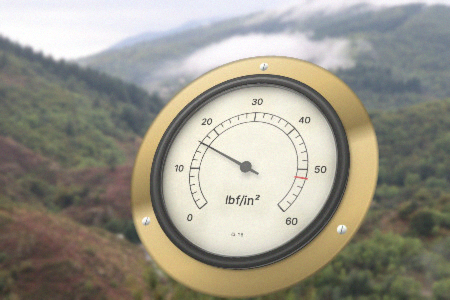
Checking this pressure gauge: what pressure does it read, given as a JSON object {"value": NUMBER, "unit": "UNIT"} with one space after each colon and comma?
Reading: {"value": 16, "unit": "psi"}
